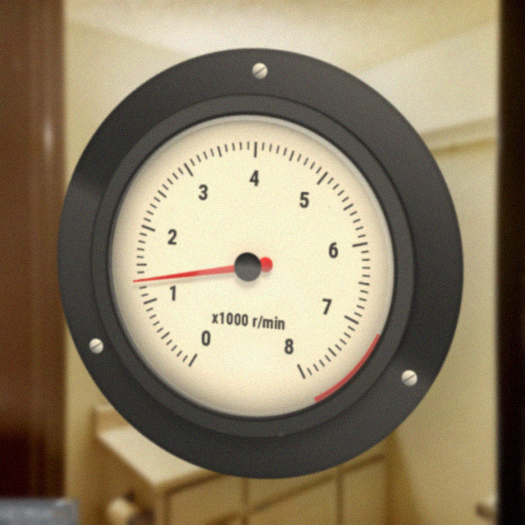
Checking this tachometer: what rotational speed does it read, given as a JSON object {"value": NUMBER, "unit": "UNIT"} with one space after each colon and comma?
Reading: {"value": 1300, "unit": "rpm"}
